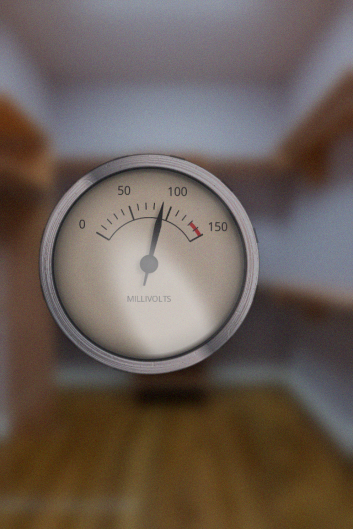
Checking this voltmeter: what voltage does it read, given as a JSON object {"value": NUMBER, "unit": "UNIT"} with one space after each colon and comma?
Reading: {"value": 90, "unit": "mV"}
